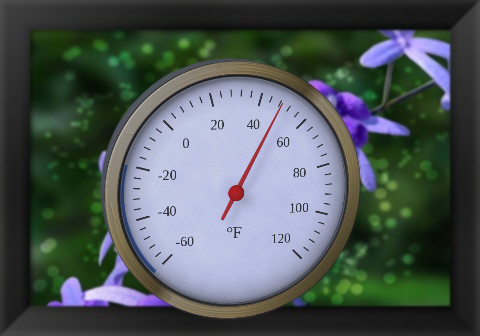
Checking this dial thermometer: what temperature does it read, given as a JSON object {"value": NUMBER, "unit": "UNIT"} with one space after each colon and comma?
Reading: {"value": 48, "unit": "°F"}
